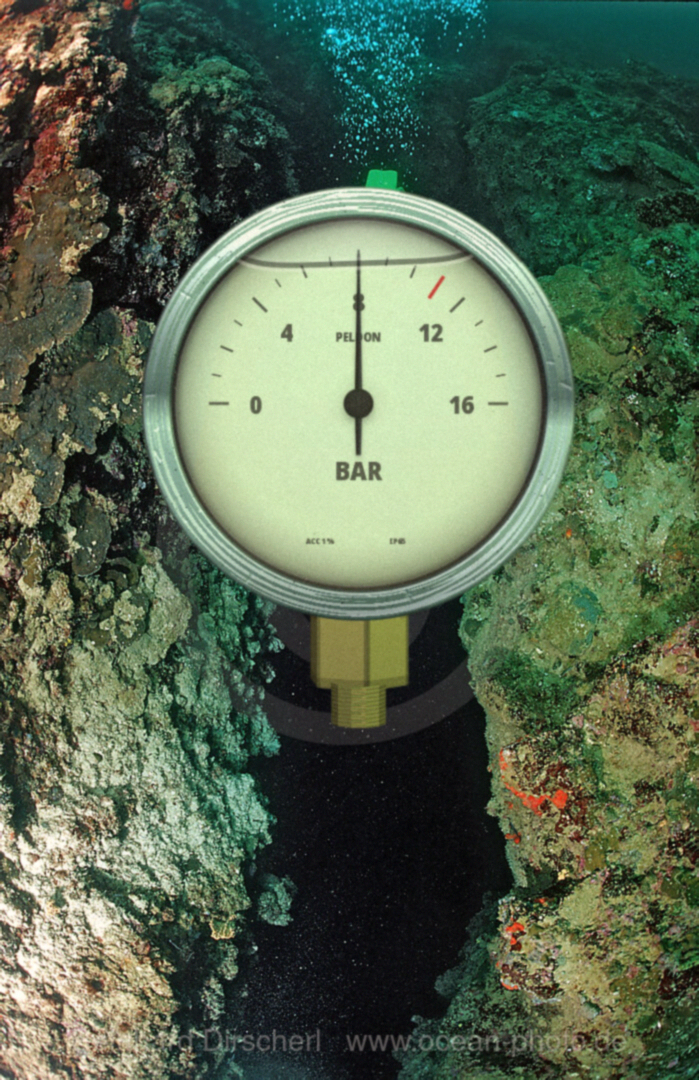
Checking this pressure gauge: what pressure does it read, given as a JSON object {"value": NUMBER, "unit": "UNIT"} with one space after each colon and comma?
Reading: {"value": 8, "unit": "bar"}
